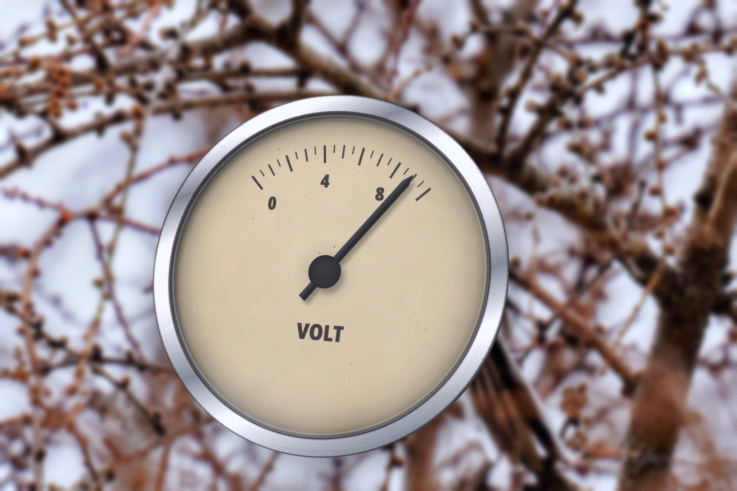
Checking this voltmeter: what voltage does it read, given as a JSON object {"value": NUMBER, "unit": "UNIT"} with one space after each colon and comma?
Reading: {"value": 9, "unit": "V"}
